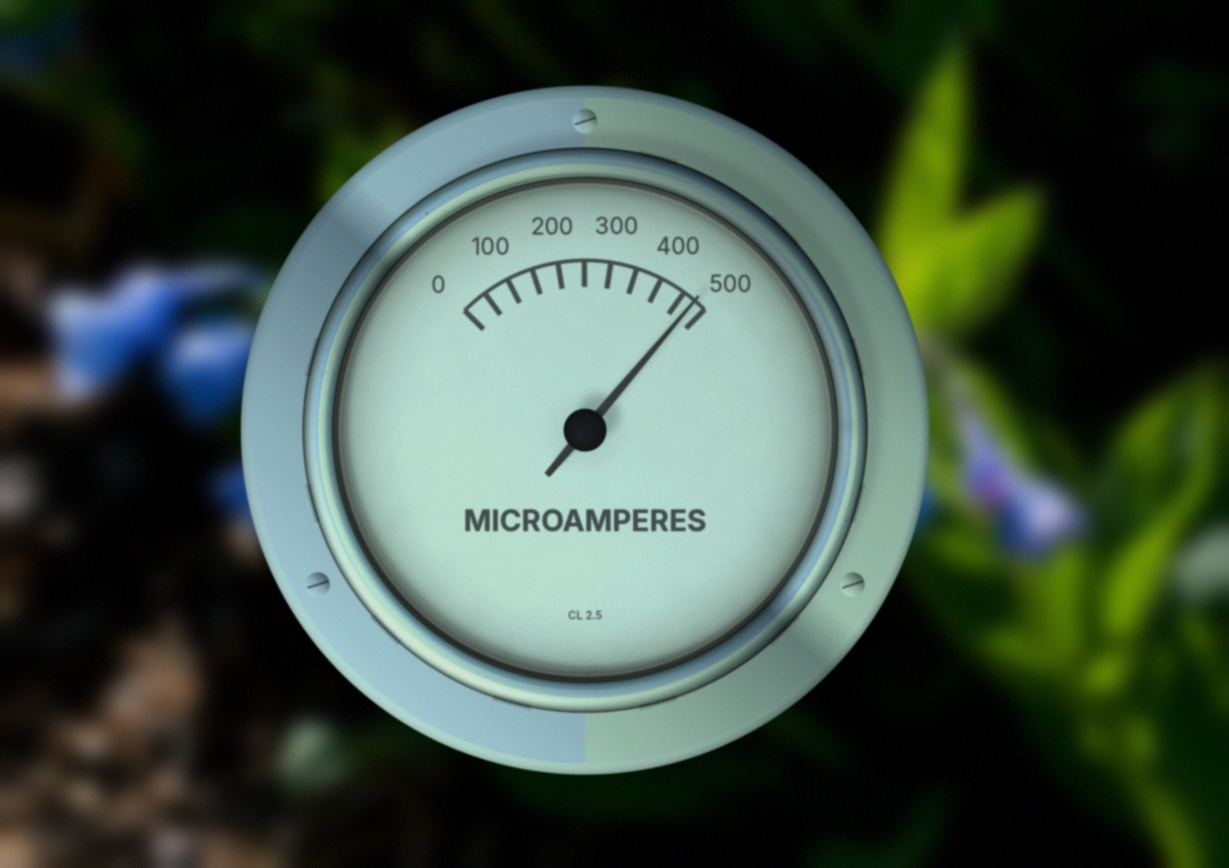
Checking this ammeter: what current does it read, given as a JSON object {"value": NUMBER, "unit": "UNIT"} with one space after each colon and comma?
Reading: {"value": 475, "unit": "µA"}
